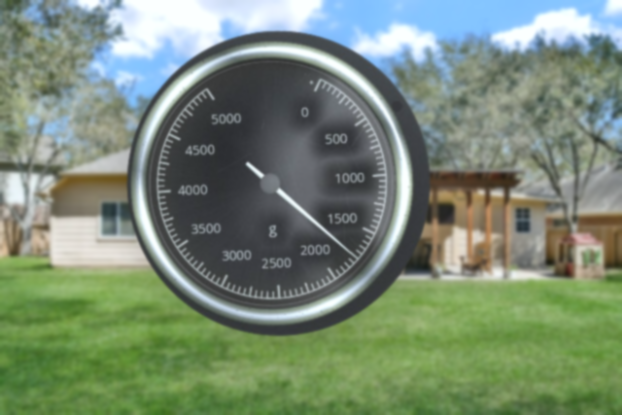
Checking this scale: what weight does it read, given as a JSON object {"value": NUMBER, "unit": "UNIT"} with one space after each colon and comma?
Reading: {"value": 1750, "unit": "g"}
